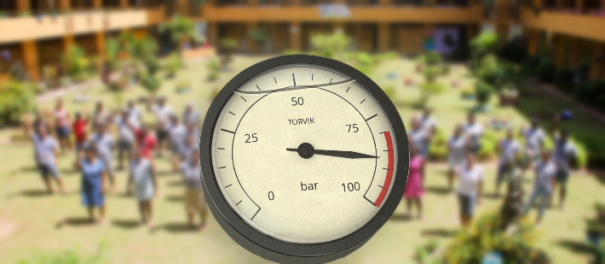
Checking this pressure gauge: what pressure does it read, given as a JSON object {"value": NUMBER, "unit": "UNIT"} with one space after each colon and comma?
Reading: {"value": 87.5, "unit": "bar"}
